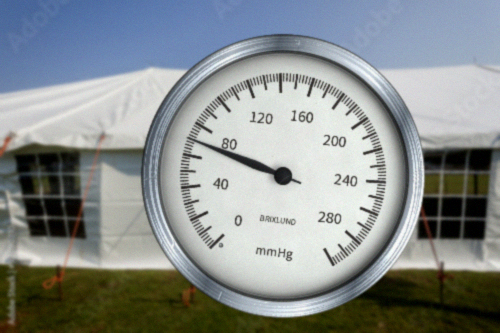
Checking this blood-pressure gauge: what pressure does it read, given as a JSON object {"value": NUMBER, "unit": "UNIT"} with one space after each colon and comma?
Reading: {"value": 70, "unit": "mmHg"}
